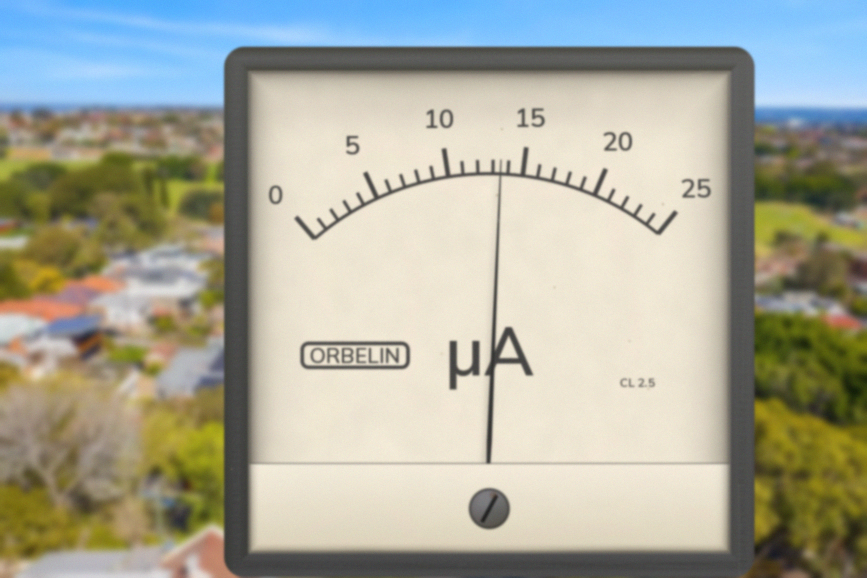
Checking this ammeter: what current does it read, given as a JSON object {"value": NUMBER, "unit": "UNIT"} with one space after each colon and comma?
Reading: {"value": 13.5, "unit": "µA"}
